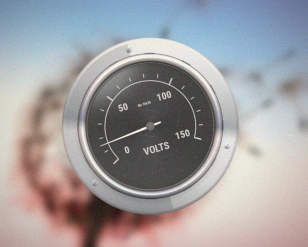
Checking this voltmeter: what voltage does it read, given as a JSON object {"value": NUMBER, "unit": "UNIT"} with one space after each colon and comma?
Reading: {"value": 15, "unit": "V"}
